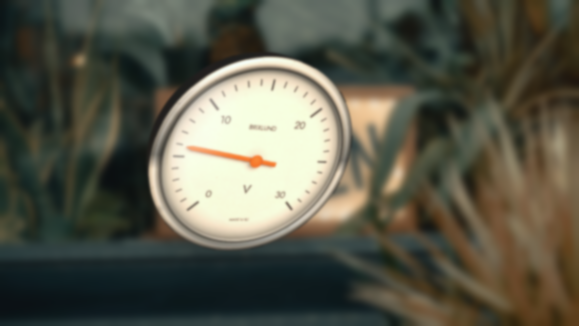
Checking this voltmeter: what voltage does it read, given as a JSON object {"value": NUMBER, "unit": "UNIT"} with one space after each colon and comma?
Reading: {"value": 6, "unit": "V"}
